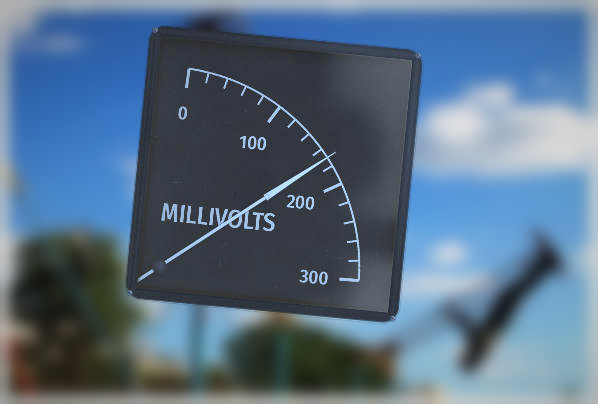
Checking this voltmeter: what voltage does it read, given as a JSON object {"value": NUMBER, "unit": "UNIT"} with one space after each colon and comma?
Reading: {"value": 170, "unit": "mV"}
